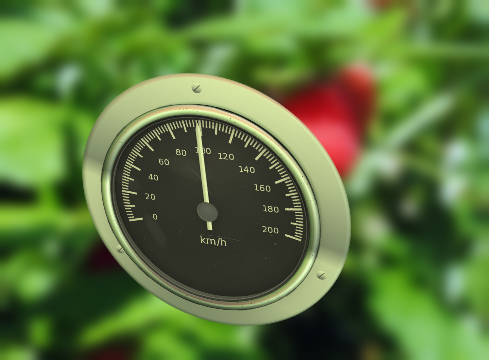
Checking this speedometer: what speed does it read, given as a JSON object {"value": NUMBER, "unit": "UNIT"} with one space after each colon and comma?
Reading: {"value": 100, "unit": "km/h"}
